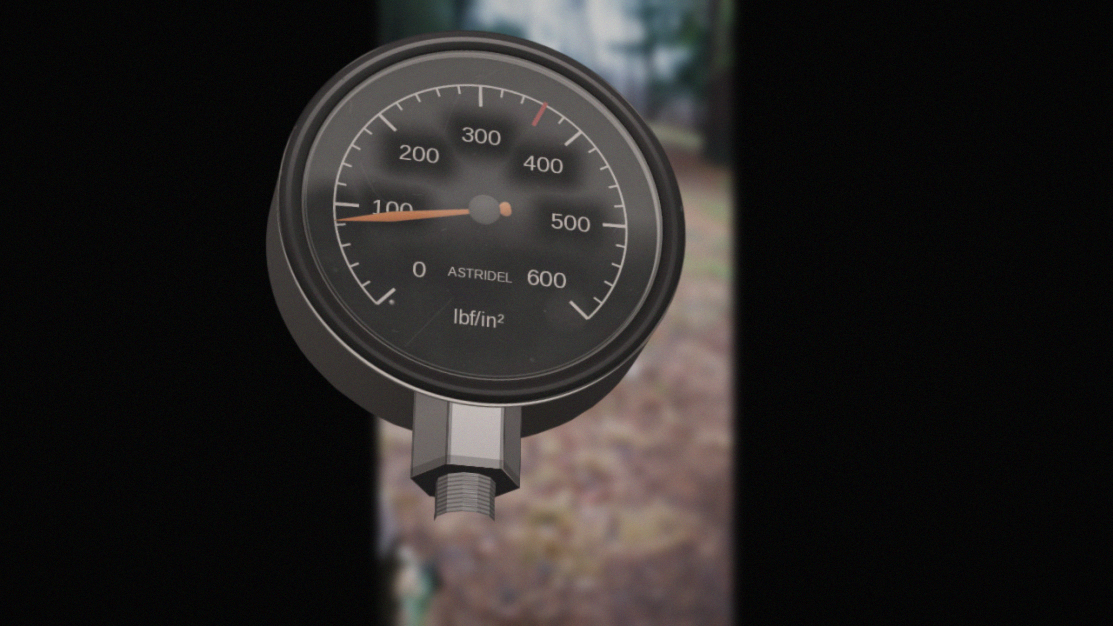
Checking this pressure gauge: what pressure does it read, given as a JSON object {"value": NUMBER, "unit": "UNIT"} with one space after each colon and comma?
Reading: {"value": 80, "unit": "psi"}
